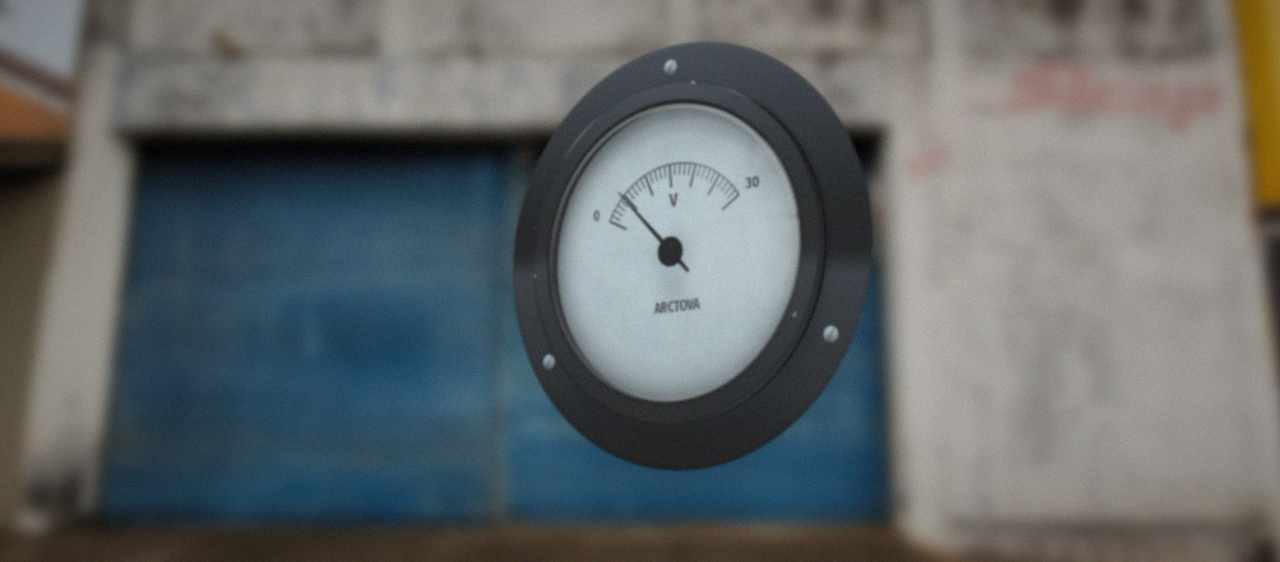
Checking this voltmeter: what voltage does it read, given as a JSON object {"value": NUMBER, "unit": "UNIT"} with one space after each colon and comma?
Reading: {"value": 5, "unit": "V"}
